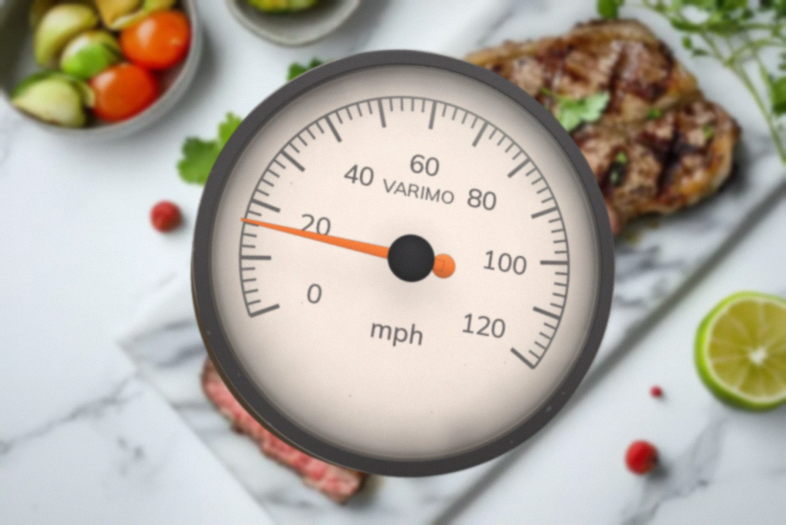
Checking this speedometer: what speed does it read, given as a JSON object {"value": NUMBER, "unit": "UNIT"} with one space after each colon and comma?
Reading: {"value": 16, "unit": "mph"}
